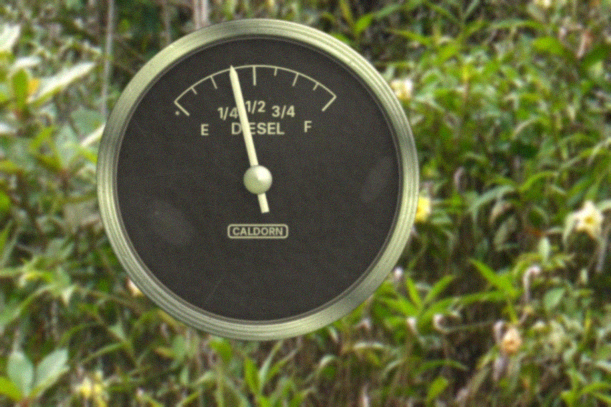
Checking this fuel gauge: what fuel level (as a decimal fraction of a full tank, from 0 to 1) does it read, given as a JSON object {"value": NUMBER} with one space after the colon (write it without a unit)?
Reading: {"value": 0.375}
